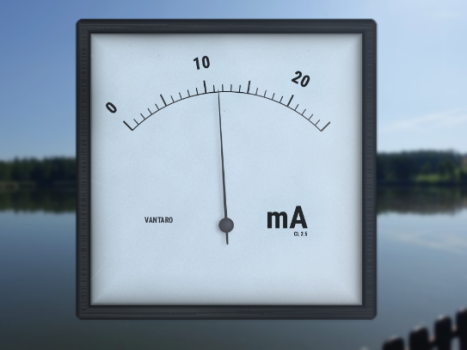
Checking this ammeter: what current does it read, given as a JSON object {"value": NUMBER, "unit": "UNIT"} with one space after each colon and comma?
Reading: {"value": 11.5, "unit": "mA"}
